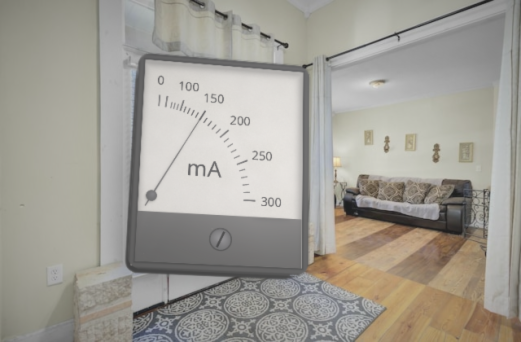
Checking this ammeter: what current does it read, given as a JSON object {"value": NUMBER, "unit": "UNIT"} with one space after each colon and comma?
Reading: {"value": 150, "unit": "mA"}
